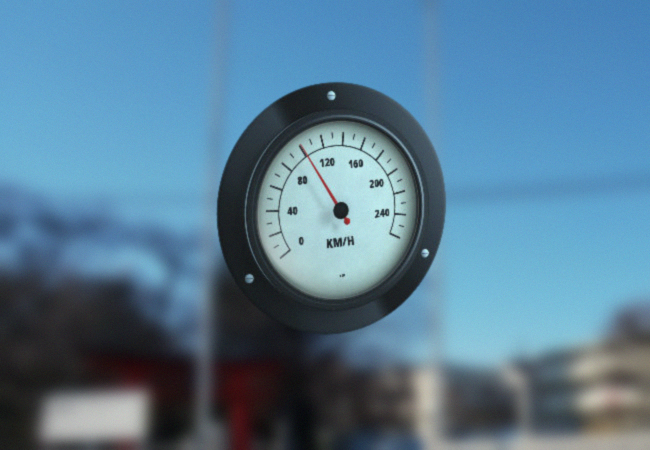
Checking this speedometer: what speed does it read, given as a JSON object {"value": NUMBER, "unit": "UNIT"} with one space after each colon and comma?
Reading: {"value": 100, "unit": "km/h"}
